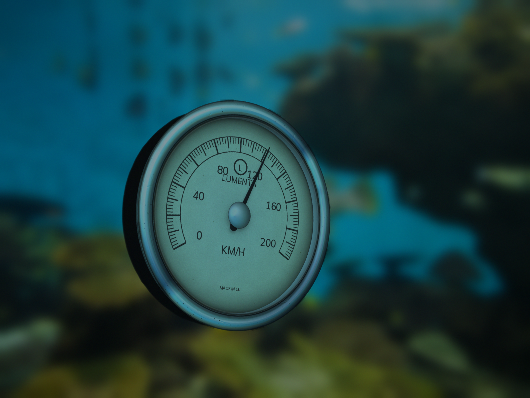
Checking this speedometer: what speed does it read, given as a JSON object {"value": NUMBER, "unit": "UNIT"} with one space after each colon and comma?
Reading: {"value": 120, "unit": "km/h"}
